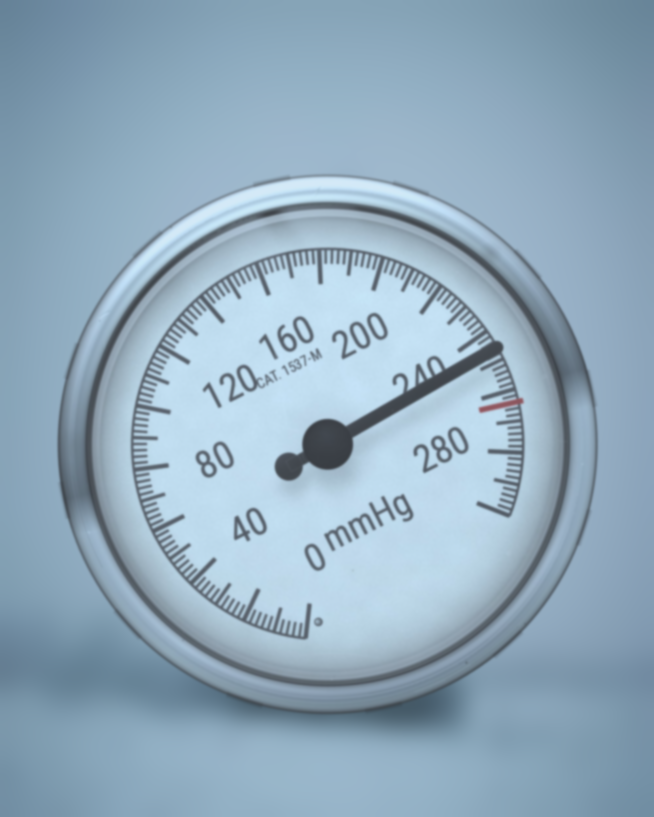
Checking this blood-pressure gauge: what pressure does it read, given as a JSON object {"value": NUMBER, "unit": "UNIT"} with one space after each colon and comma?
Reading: {"value": 246, "unit": "mmHg"}
